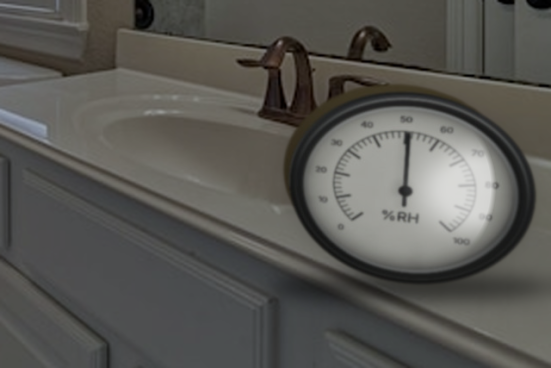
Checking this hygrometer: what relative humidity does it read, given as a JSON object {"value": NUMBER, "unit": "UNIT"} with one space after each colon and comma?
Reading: {"value": 50, "unit": "%"}
